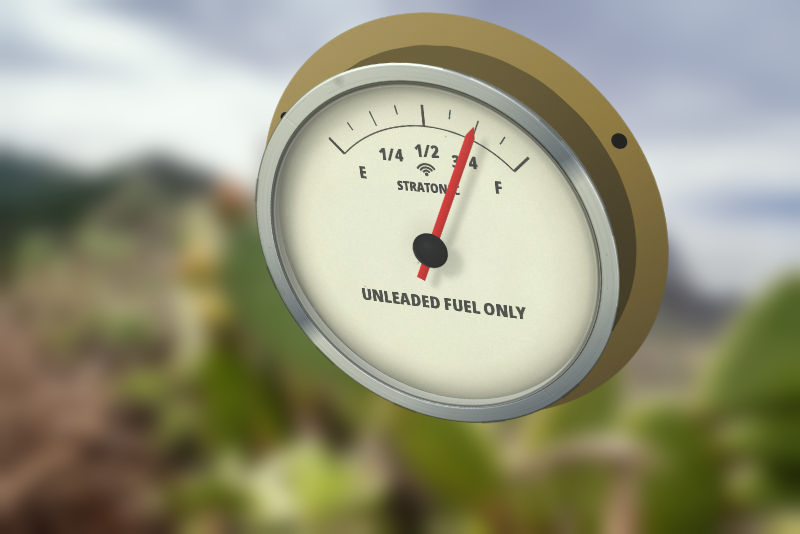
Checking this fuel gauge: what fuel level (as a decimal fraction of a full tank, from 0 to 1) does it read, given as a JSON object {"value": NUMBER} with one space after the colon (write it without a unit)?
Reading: {"value": 0.75}
